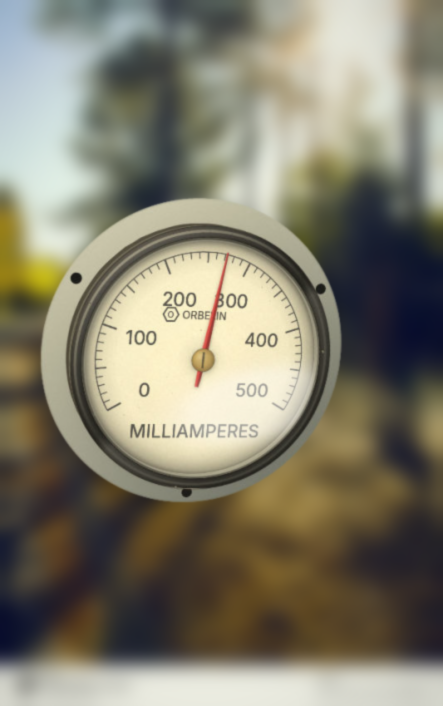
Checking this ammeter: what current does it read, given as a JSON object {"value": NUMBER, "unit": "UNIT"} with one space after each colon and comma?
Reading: {"value": 270, "unit": "mA"}
